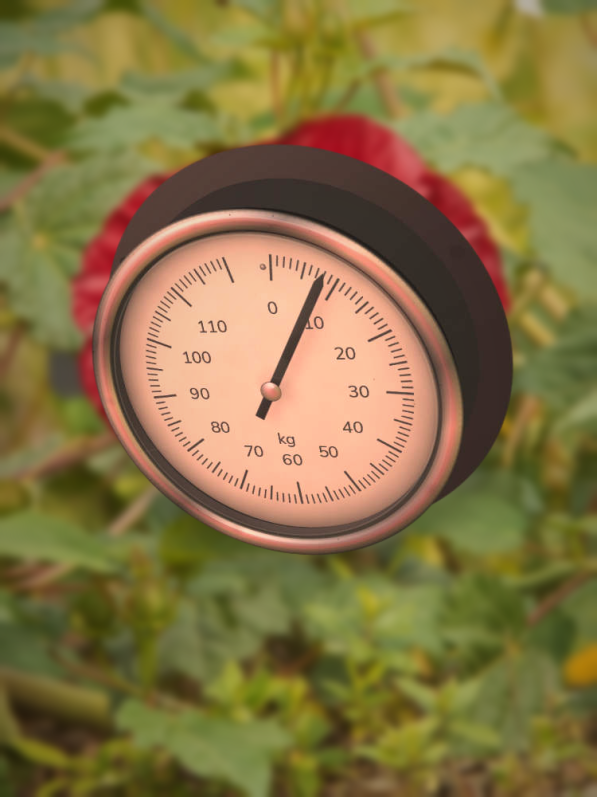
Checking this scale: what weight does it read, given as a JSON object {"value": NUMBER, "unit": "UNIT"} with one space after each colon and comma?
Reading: {"value": 8, "unit": "kg"}
